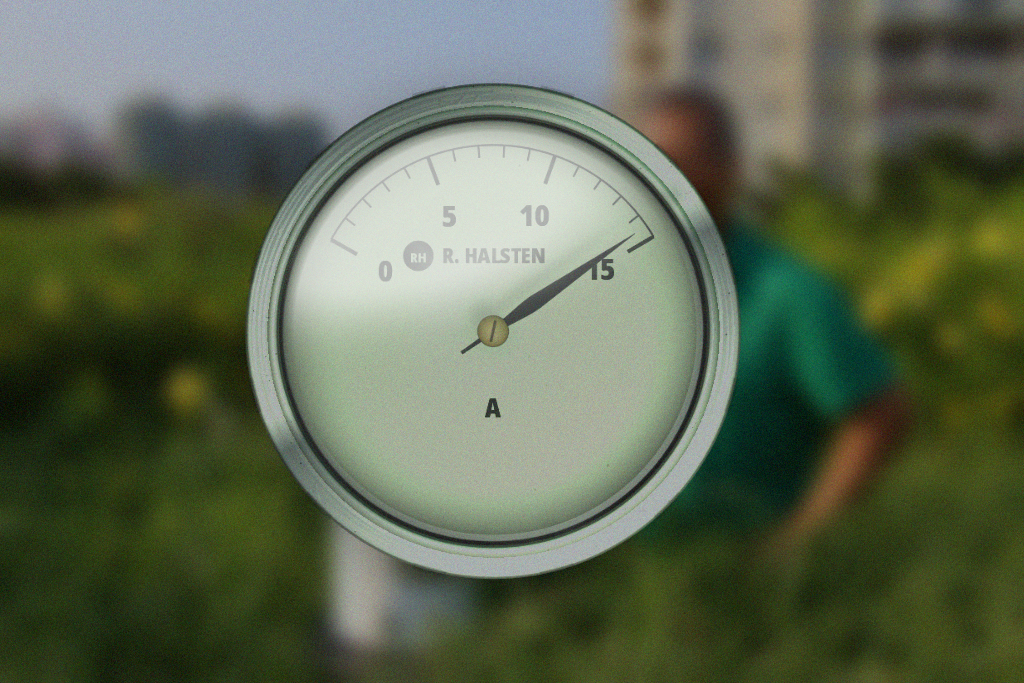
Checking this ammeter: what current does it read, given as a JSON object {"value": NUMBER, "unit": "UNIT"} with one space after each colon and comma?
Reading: {"value": 14.5, "unit": "A"}
